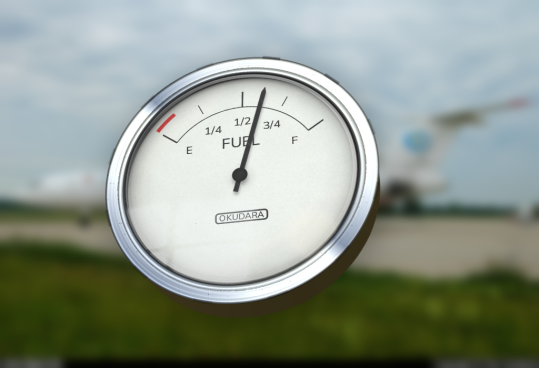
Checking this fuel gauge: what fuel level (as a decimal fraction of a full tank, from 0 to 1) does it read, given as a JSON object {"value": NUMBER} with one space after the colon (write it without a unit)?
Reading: {"value": 0.625}
